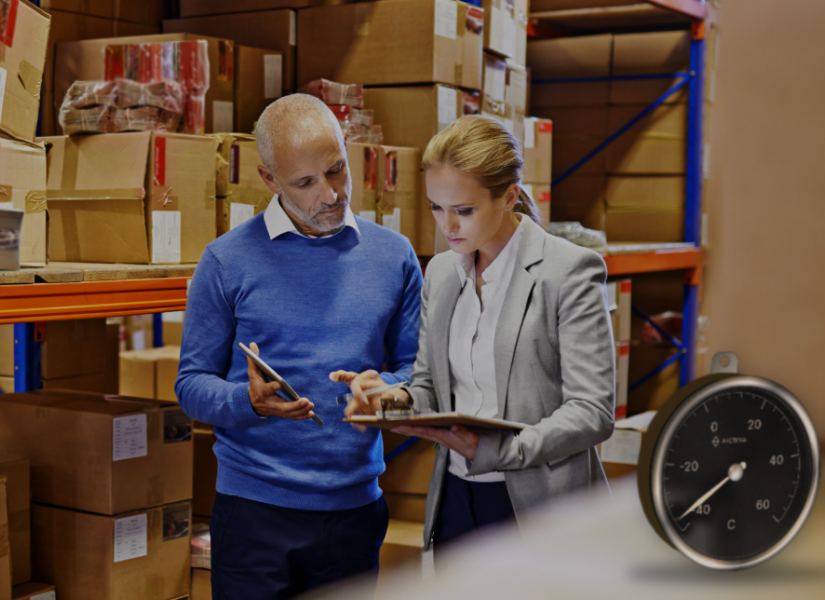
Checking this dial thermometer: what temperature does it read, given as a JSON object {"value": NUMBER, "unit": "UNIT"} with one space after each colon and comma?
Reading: {"value": -36, "unit": "°C"}
